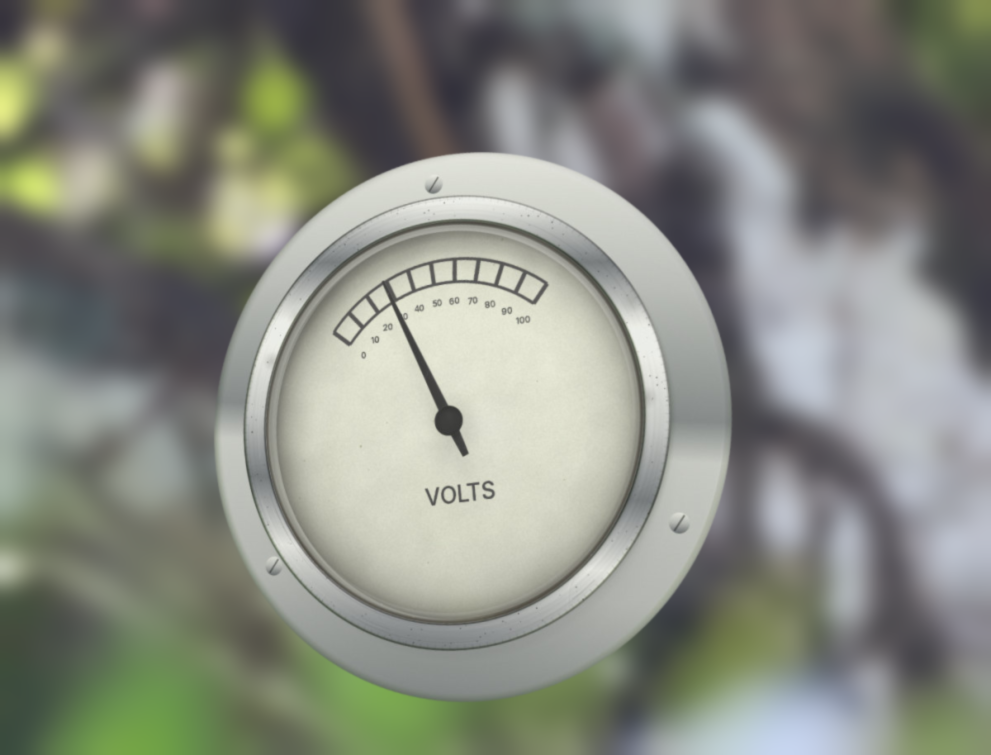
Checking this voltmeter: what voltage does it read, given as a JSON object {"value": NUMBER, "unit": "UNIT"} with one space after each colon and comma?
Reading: {"value": 30, "unit": "V"}
